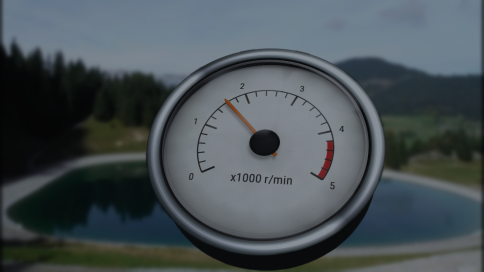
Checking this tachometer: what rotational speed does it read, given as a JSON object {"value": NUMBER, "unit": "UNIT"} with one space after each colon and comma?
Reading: {"value": 1600, "unit": "rpm"}
